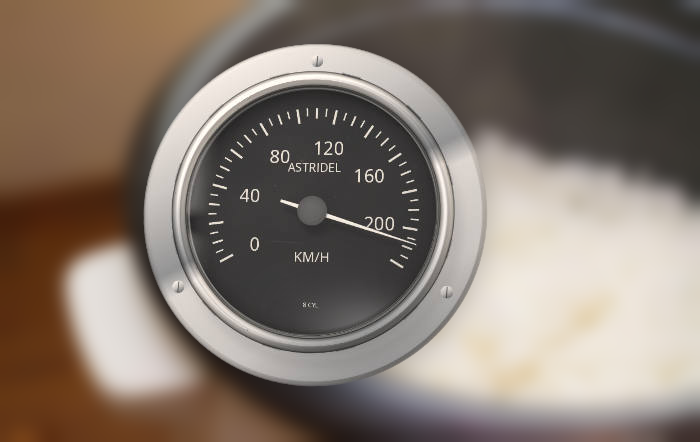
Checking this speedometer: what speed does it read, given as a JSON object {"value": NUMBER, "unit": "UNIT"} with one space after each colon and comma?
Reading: {"value": 207.5, "unit": "km/h"}
